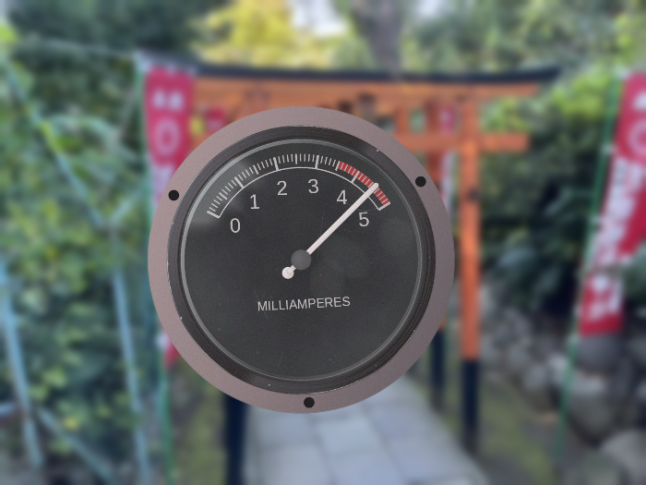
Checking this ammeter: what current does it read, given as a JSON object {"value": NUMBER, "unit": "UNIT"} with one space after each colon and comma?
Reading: {"value": 4.5, "unit": "mA"}
